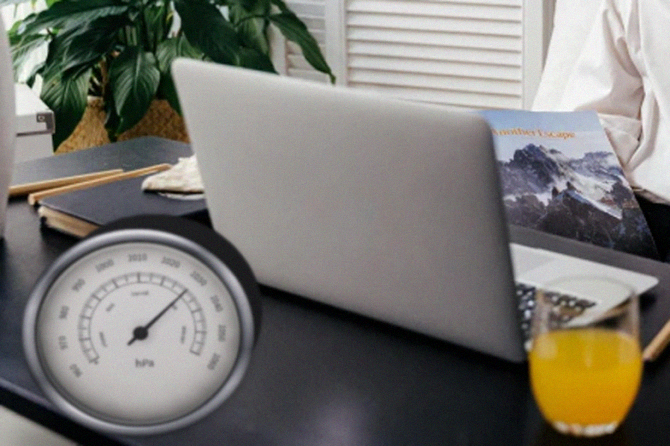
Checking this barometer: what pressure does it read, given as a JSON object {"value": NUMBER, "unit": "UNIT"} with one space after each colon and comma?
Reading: {"value": 1030, "unit": "hPa"}
